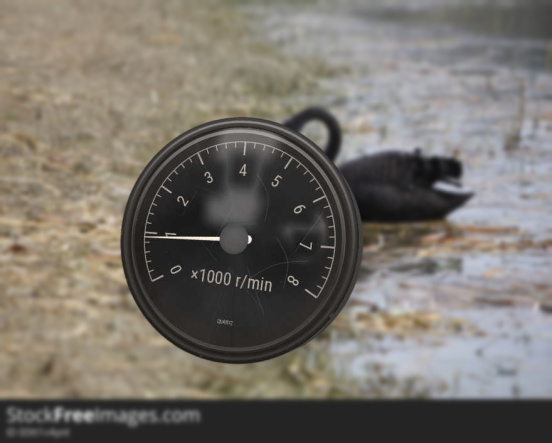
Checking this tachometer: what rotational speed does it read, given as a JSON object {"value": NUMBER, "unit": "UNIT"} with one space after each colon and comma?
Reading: {"value": 900, "unit": "rpm"}
